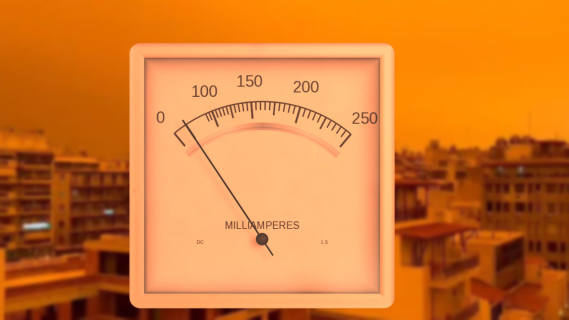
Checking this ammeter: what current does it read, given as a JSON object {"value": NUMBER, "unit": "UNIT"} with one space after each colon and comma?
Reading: {"value": 50, "unit": "mA"}
